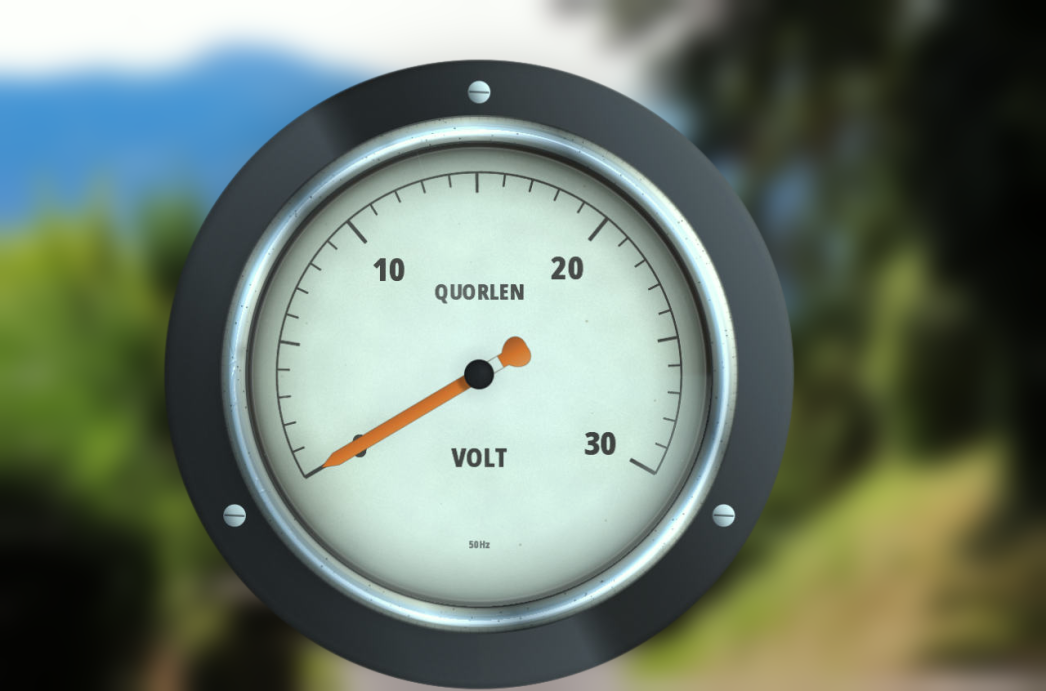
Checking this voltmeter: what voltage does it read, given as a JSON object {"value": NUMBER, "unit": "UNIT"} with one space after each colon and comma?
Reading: {"value": 0, "unit": "V"}
